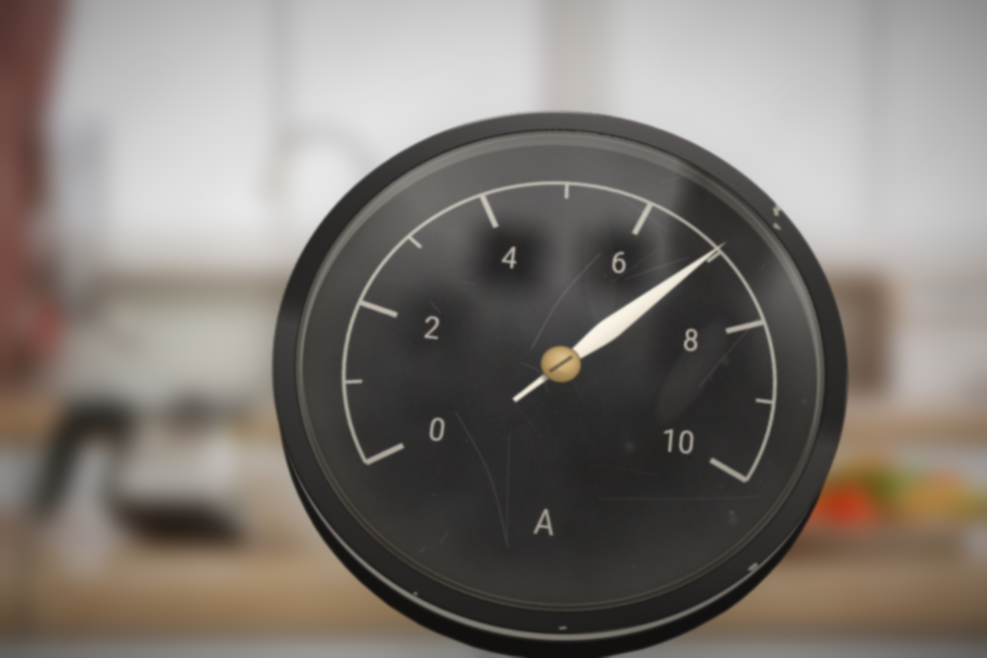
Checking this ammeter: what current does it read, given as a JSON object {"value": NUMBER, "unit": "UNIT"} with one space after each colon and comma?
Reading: {"value": 7, "unit": "A"}
